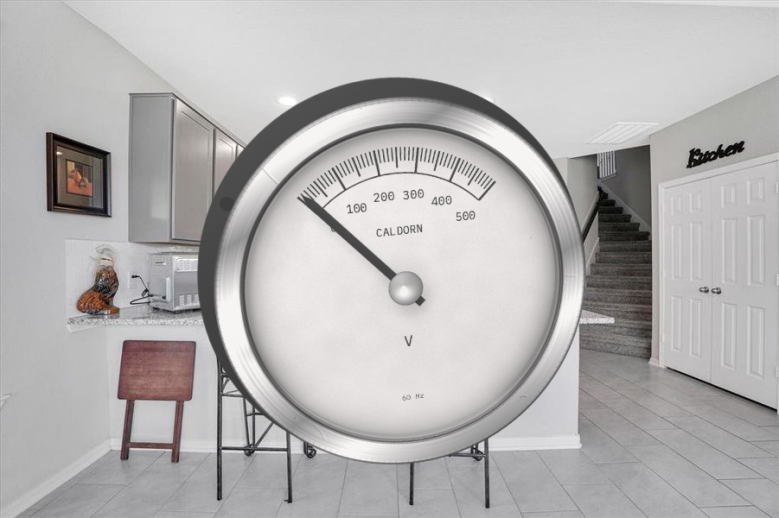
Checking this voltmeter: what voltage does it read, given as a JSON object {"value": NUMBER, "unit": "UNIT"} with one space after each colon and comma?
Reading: {"value": 10, "unit": "V"}
